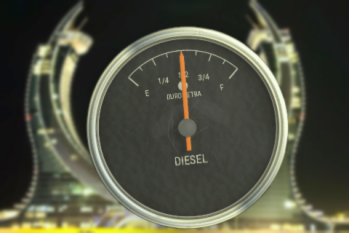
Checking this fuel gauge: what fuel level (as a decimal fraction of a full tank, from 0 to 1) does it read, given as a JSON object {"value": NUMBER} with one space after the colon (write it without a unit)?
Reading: {"value": 0.5}
